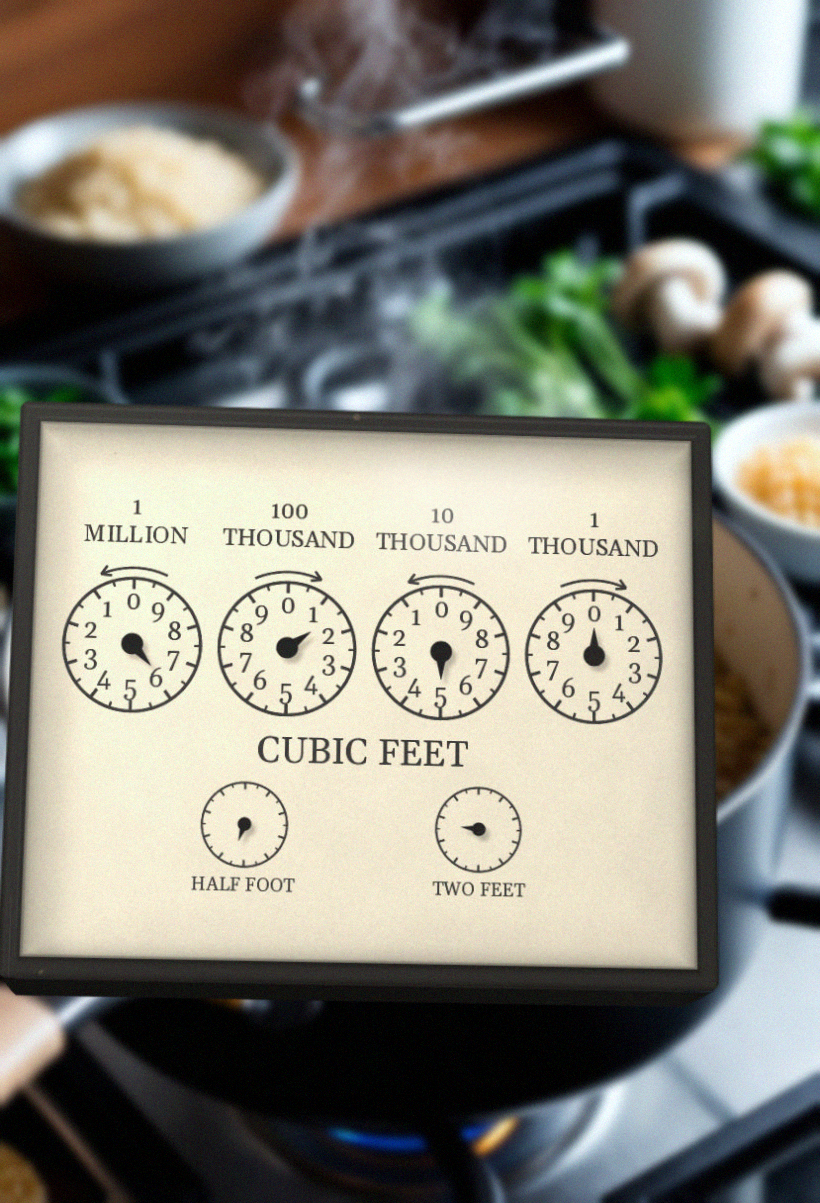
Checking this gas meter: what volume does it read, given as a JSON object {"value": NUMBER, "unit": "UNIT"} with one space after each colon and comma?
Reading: {"value": 615000, "unit": "ft³"}
